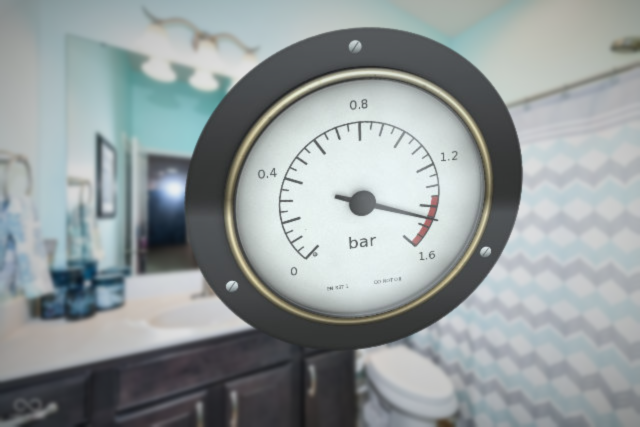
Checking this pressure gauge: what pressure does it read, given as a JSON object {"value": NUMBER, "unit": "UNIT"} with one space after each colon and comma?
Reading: {"value": 1.45, "unit": "bar"}
